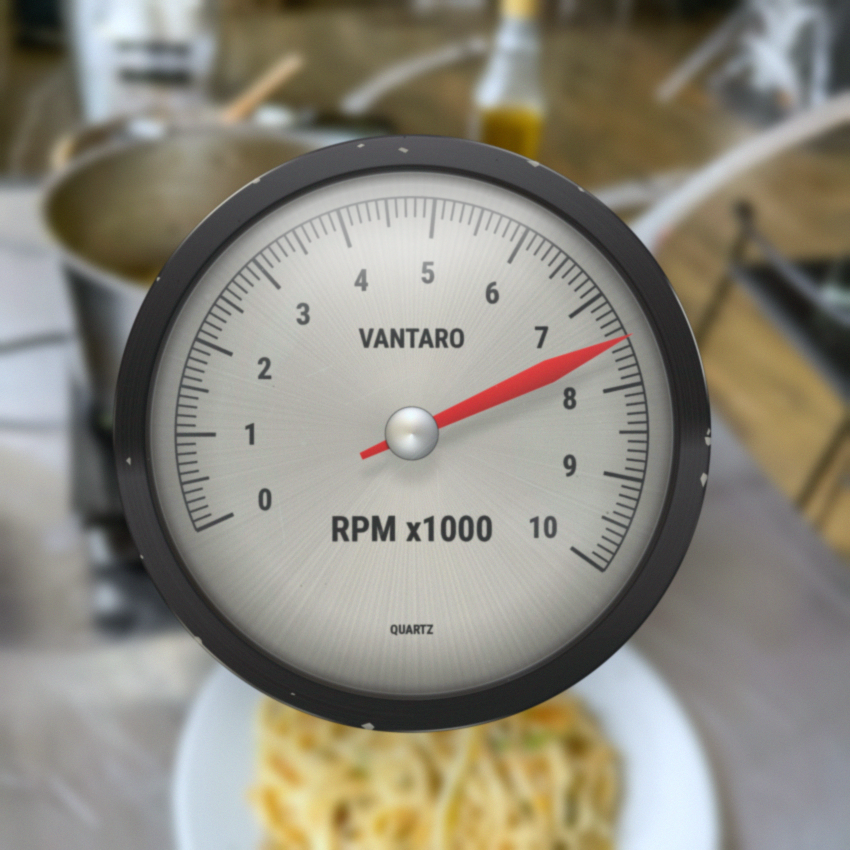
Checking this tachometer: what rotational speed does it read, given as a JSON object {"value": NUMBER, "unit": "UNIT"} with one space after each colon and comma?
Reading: {"value": 7500, "unit": "rpm"}
